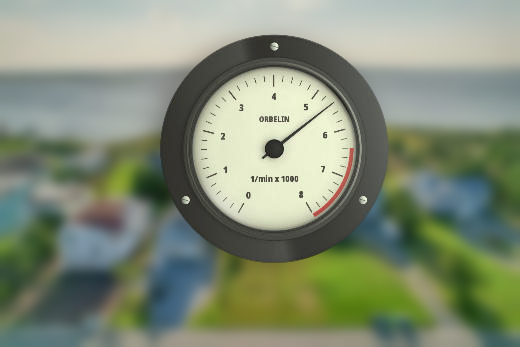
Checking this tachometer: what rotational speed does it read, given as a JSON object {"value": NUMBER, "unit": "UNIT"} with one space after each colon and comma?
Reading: {"value": 5400, "unit": "rpm"}
